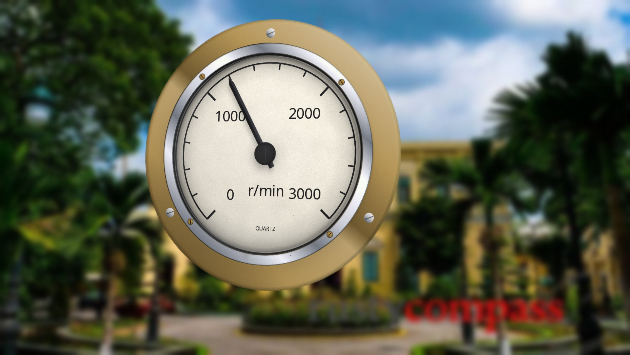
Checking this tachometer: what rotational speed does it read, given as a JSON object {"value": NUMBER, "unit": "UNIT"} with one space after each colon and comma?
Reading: {"value": 1200, "unit": "rpm"}
